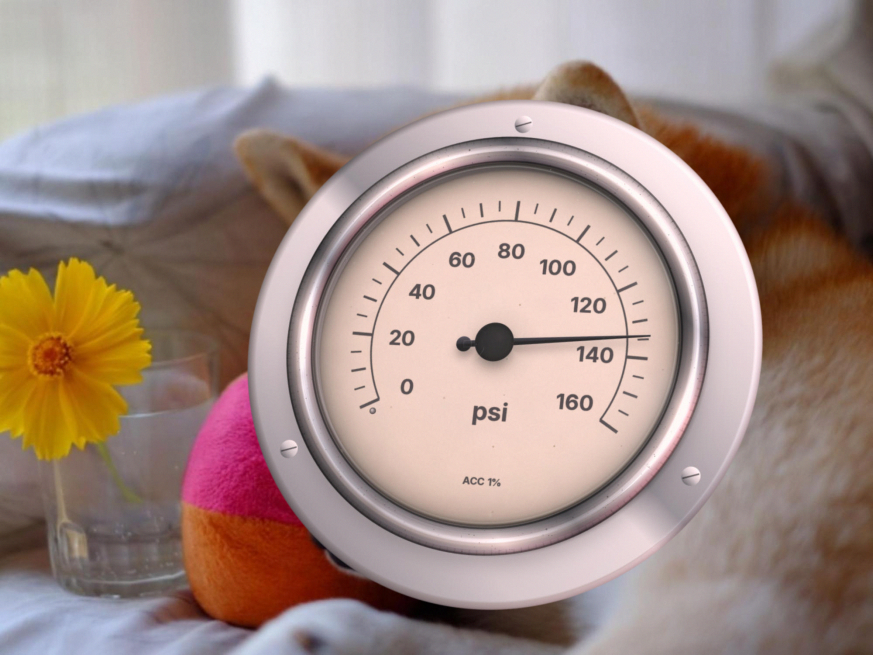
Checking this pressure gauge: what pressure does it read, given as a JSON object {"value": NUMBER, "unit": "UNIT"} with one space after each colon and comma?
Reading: {"value": 135, "unit": "psi"}
